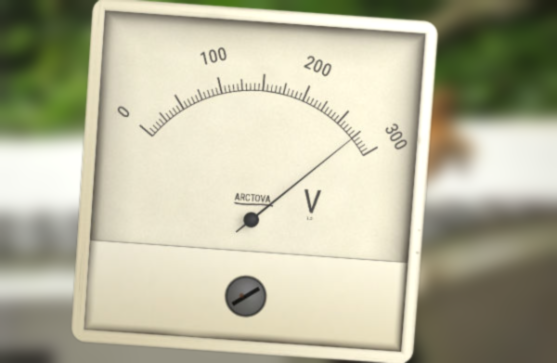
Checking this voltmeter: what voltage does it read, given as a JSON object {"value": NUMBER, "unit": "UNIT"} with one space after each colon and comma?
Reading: {"value": 275, "unit": "V"}
